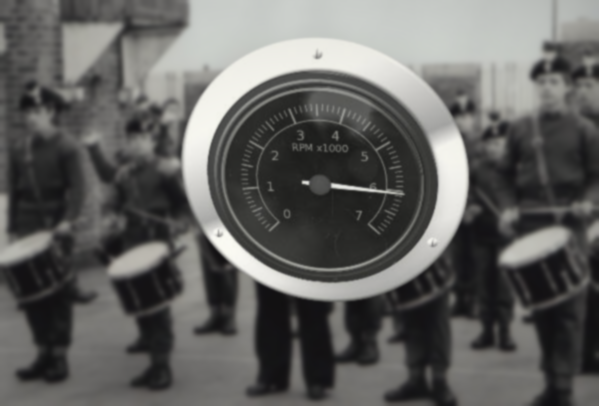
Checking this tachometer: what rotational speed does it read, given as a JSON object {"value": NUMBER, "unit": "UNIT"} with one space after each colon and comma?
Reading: {"value": 6000, "unit": "rpm"}
